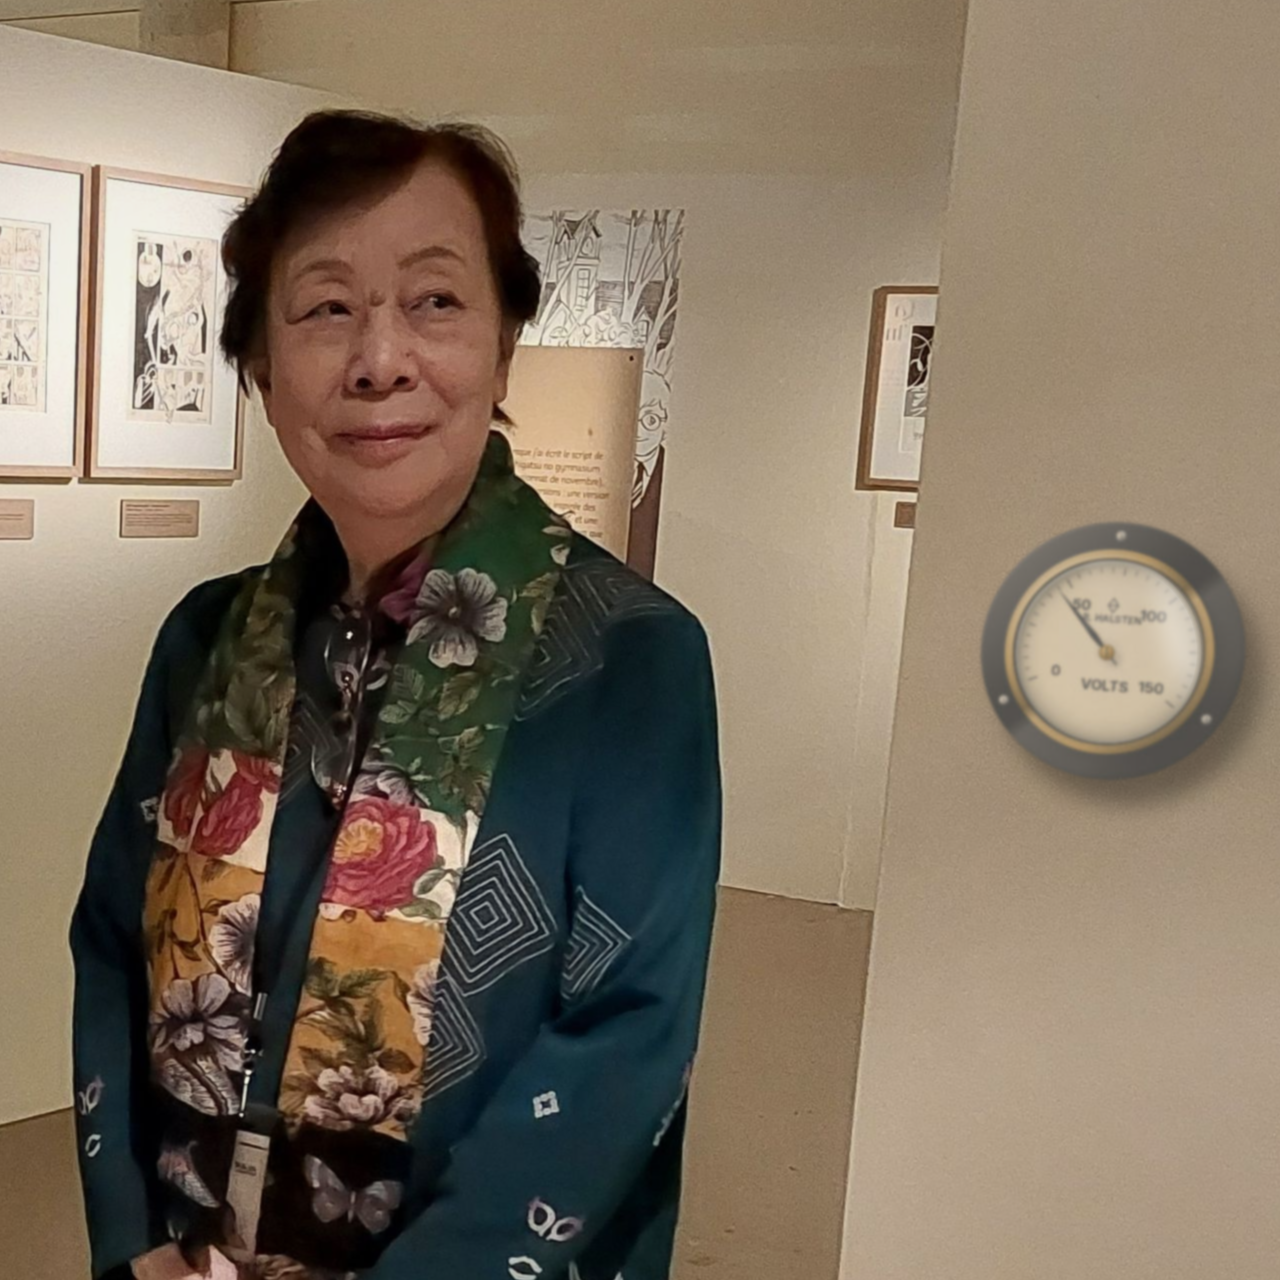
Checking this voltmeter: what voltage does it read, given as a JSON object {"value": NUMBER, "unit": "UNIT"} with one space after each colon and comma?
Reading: {"value": 45, "unit": "V"}
